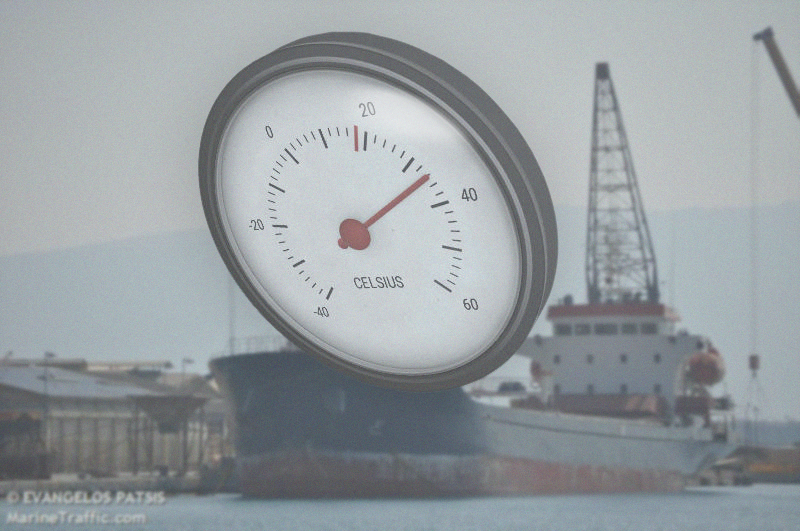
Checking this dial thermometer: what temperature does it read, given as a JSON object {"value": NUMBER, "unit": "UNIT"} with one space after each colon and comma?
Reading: {"value": 34, "unit": "°C"}
